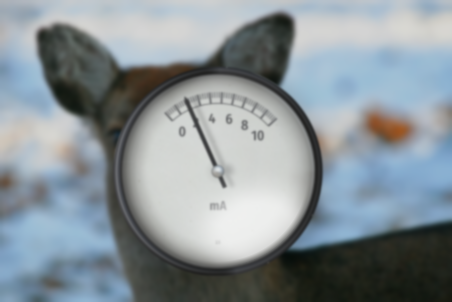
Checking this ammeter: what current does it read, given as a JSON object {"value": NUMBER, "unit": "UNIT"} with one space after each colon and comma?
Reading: {"value": 2, "unit": "mA"}
